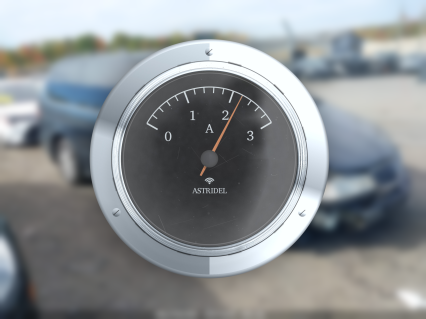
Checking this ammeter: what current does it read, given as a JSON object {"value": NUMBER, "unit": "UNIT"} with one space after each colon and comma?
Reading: {"value": 2.2, "unit": "A"}
